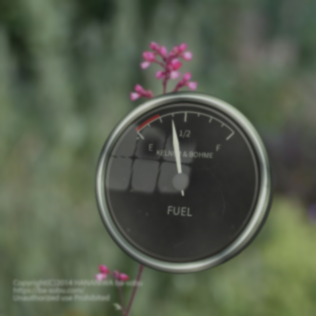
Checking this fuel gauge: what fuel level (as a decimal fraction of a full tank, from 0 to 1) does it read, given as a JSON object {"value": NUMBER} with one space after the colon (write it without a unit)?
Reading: {"value": 0.375}
